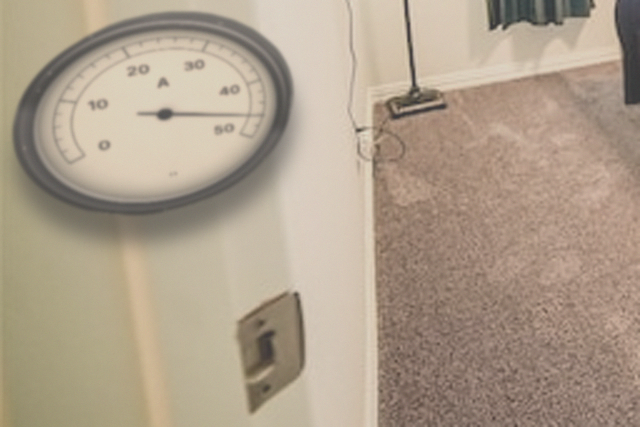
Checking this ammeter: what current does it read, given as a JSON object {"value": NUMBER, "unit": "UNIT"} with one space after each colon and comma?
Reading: {"value": 46, "unit": "A"}
